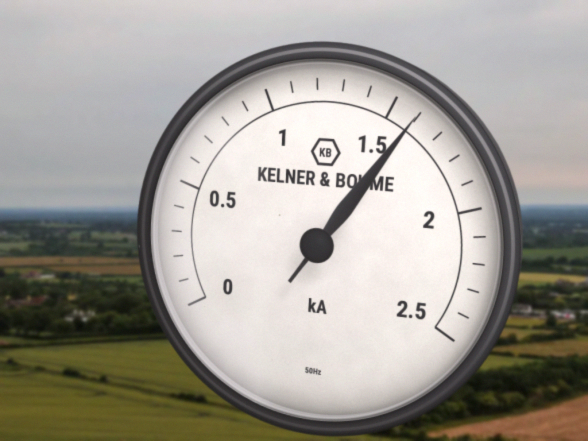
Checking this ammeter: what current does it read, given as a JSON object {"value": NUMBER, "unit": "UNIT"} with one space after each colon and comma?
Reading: {"value": 1.6, "unit": "kA"}
